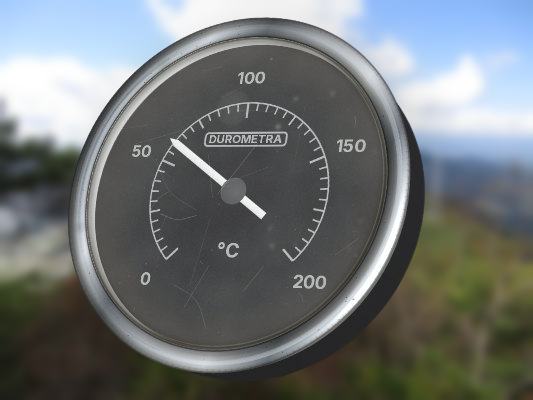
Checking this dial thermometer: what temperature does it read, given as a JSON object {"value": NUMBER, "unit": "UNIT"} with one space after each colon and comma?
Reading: {"value": 60, "unit": "°C"}
